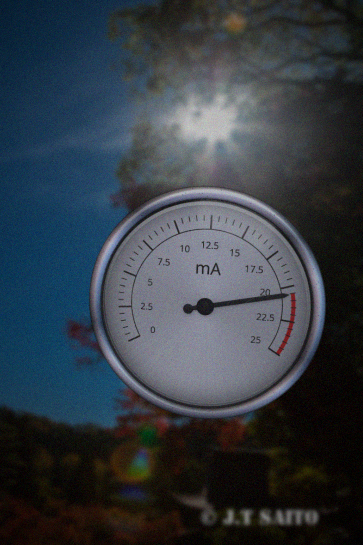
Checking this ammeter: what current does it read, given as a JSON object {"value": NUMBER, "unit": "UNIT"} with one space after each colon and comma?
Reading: {"value": 20.5, "unit": "mA"}
